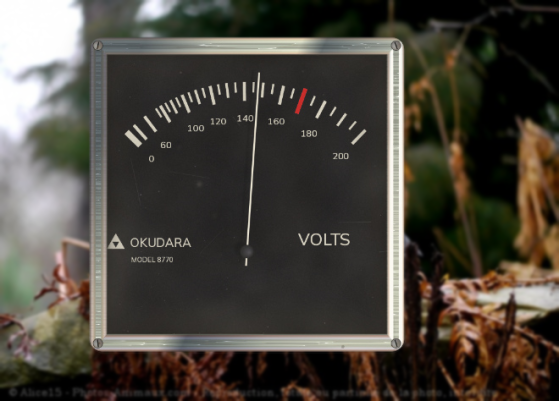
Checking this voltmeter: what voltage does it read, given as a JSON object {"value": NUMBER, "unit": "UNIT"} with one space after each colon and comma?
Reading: {"value": 147.5, "unit": "V"}
